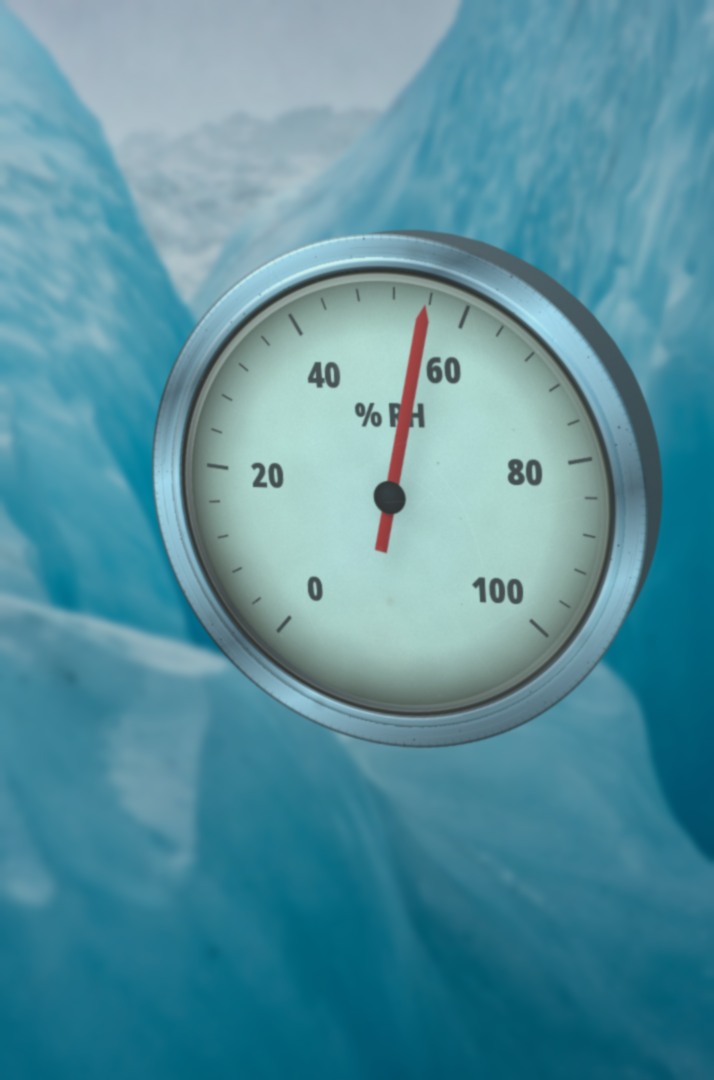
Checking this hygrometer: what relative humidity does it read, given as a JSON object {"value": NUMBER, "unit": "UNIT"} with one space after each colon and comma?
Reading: {"value": 56, "unit": "%"}
